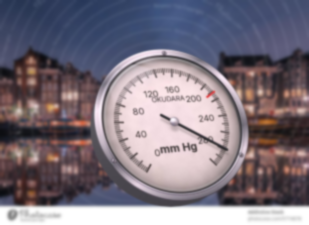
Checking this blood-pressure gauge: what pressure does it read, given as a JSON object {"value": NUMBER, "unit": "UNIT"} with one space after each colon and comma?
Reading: {"value": 280, "unit": "mmHg"}
